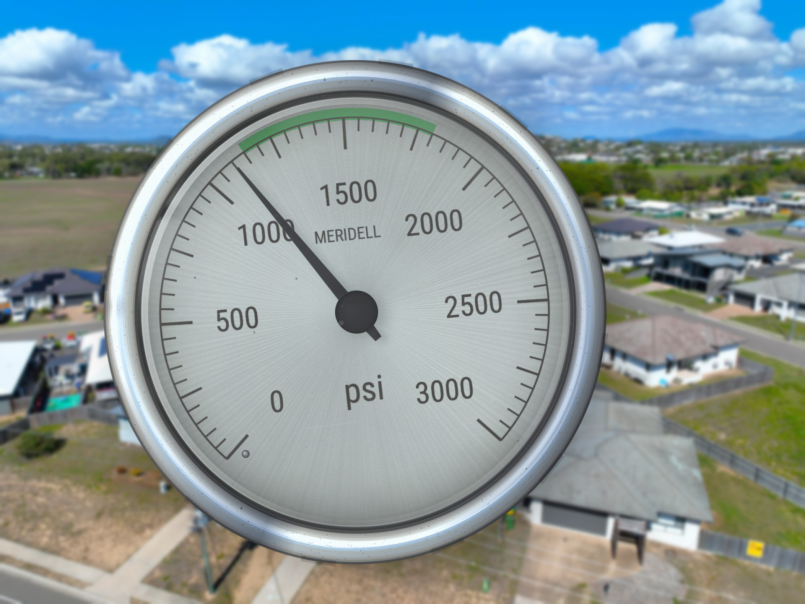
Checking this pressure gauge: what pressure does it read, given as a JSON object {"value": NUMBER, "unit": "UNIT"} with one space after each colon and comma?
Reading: {"value": 1100, "unit": "psi"}
